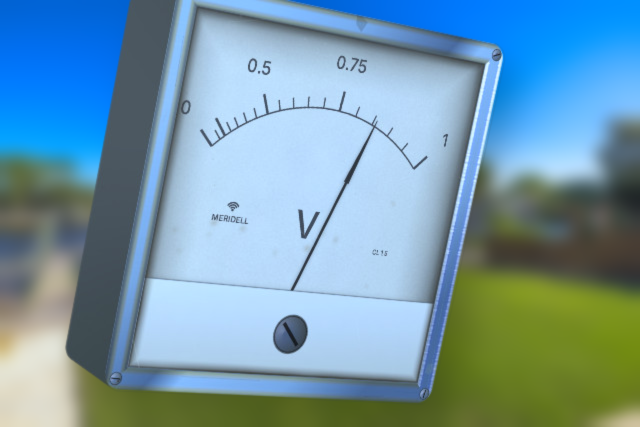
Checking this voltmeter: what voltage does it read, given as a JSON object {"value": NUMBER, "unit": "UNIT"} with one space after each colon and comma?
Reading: {"value": 0.85, "unit": "V"}
